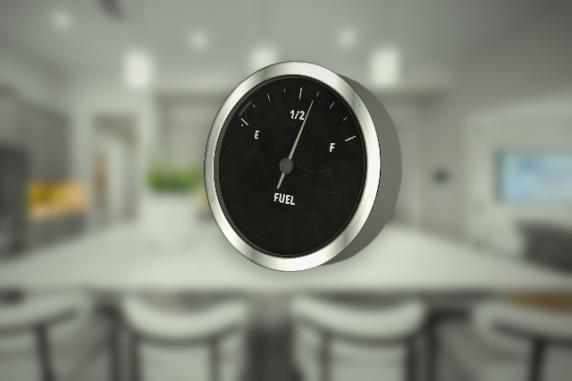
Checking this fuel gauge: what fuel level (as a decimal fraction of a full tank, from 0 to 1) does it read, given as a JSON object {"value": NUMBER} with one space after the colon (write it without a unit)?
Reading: {"value": 0.625}
